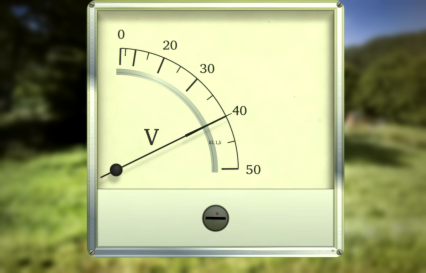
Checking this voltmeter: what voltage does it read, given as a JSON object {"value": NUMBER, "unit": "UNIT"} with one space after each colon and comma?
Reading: {"value": 40, "unit": "V"}
